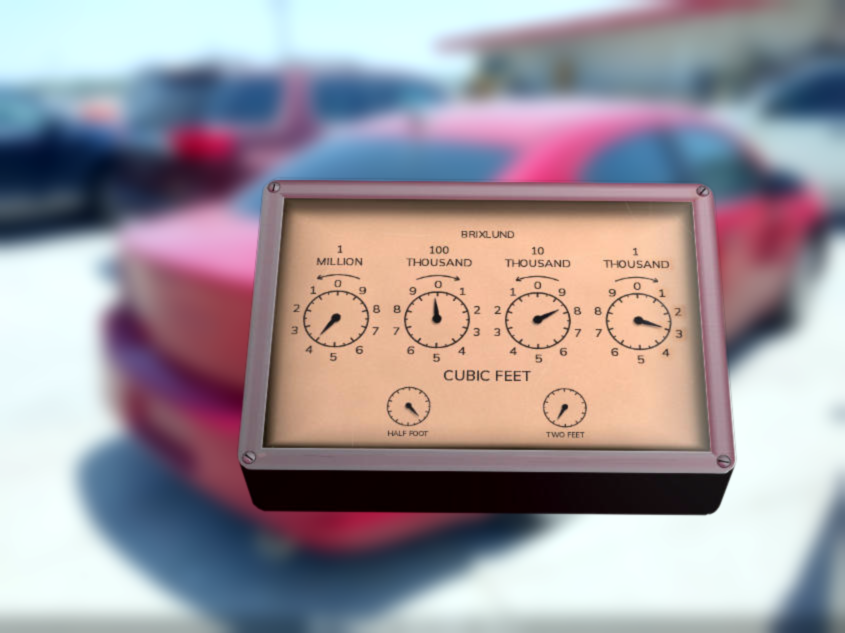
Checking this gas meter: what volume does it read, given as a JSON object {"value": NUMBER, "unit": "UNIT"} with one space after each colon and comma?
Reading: {"value": 398300, "unit": "ft³"}
